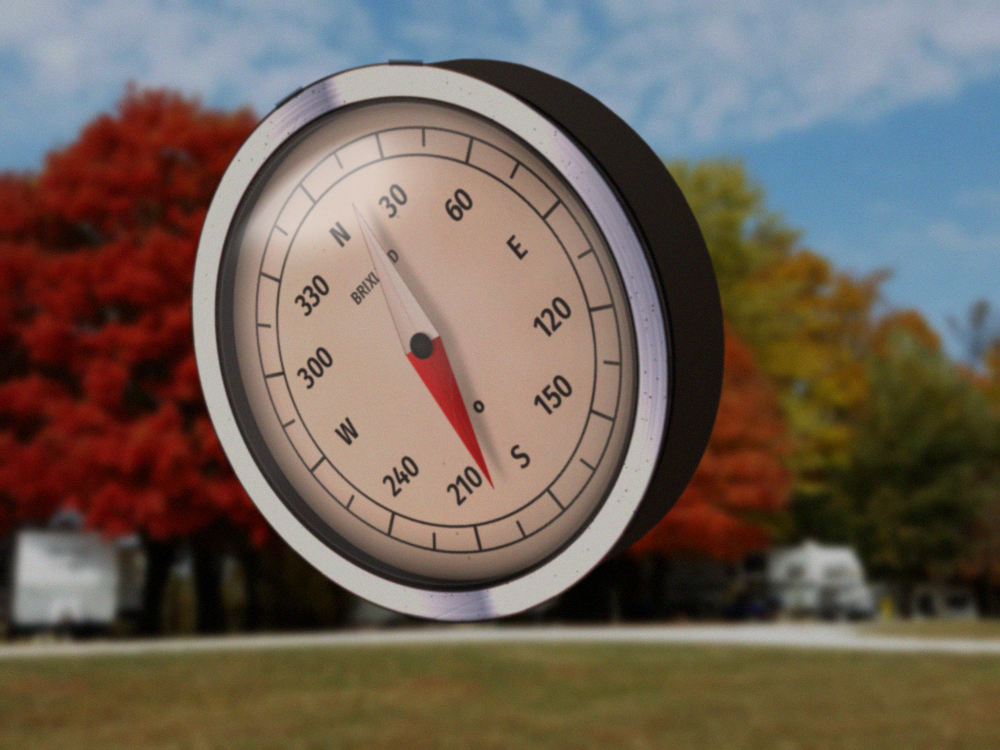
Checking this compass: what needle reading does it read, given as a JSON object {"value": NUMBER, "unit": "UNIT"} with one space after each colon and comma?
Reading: {"value": 195, "unit": "°"}
